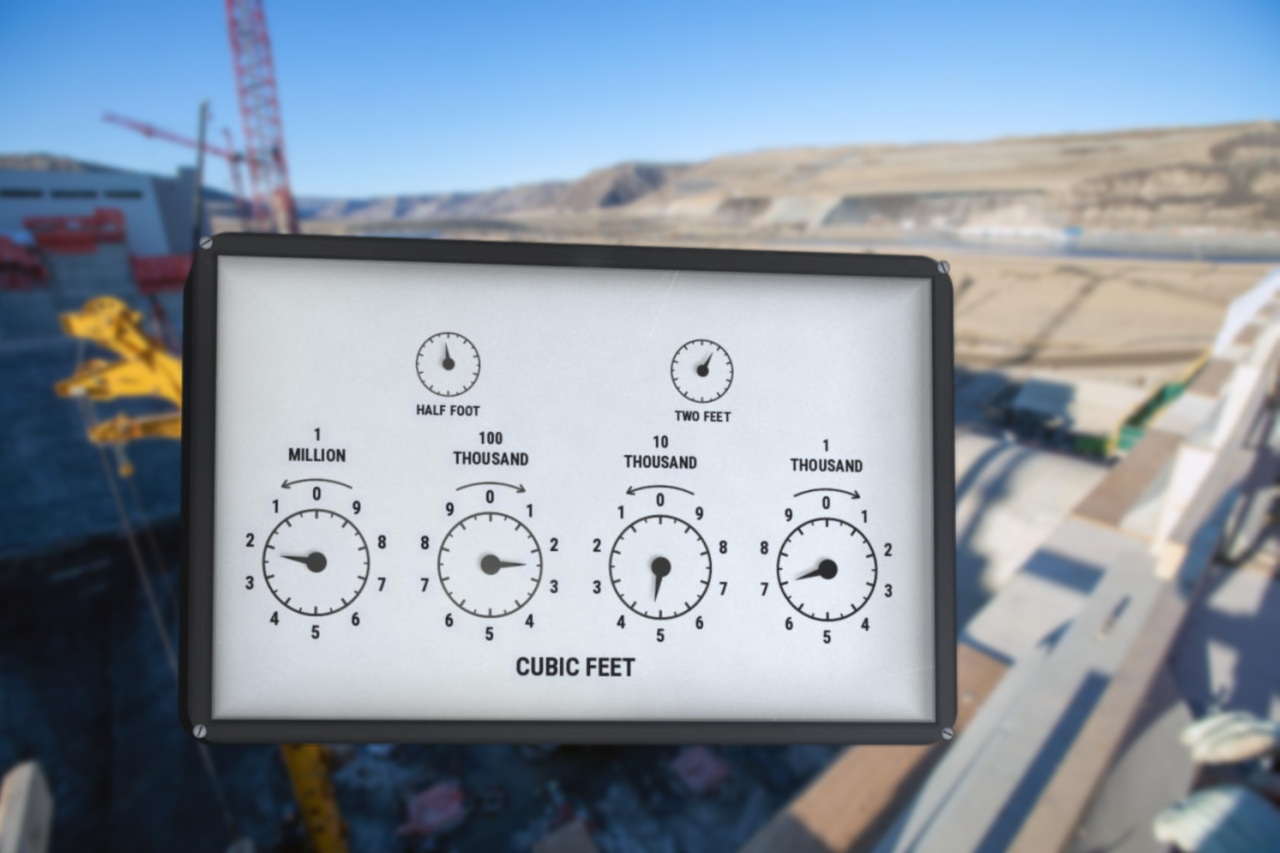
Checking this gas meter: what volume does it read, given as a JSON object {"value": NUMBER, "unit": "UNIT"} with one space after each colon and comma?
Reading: {"value": 224700, "unit": "ft³"}
